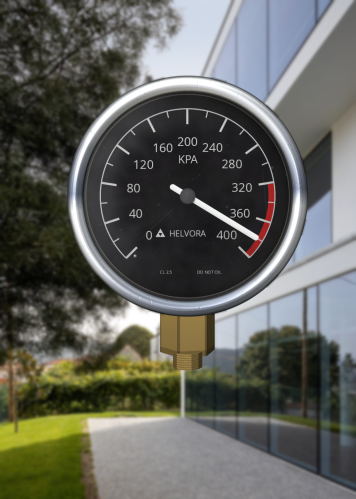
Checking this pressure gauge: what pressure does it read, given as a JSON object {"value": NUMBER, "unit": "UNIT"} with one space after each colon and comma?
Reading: {"value": 380, "unit": "kPa"}
